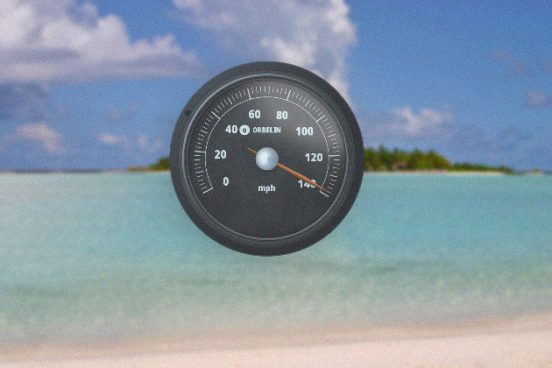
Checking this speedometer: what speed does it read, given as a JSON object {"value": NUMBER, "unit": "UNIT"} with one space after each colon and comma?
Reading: {"value": 138, "unit": "mph"}
